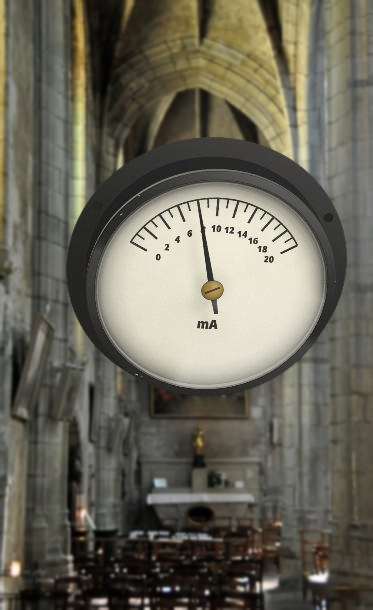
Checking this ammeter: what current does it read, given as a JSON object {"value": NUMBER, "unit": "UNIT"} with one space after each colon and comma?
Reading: {"value": 8, "unit": "mA"}
